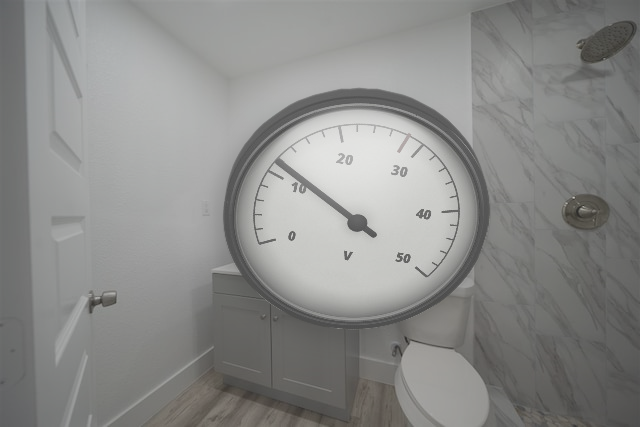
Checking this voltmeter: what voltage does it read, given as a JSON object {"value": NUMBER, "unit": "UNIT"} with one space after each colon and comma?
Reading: {"value": 12, "unit": "V"}
